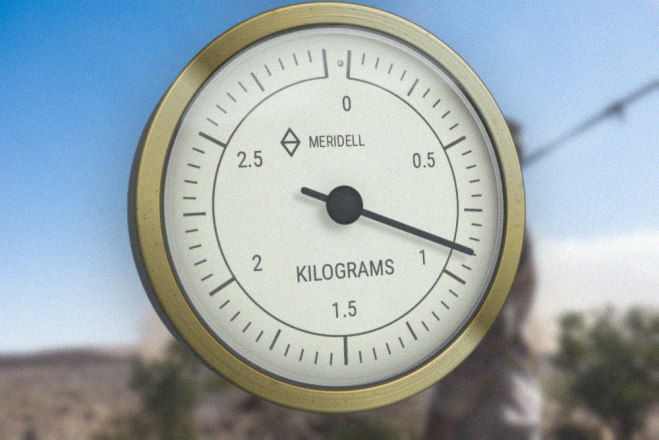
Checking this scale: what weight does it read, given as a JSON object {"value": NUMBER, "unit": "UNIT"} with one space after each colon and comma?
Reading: {"value": 0.9, "unit": "kg"}
